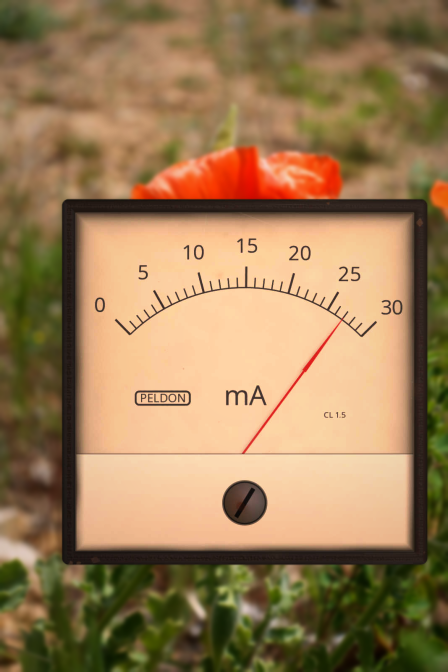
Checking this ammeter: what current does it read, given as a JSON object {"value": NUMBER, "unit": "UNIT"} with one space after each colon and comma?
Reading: {"value": 27, "unit": "mA"}
